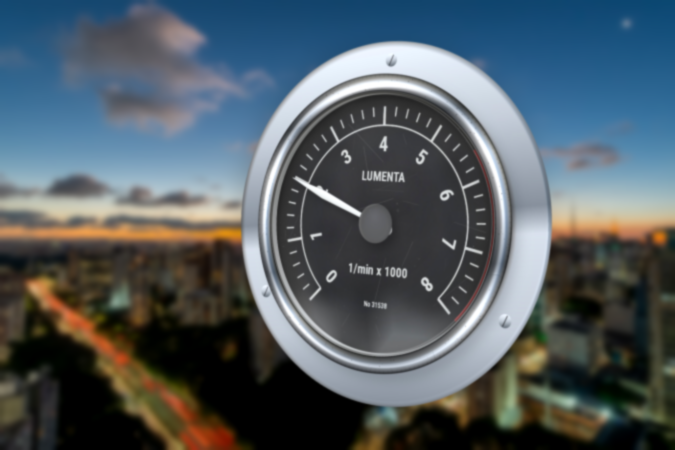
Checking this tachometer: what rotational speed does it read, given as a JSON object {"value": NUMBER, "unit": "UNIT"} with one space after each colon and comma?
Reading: {"value": 2000, "unit": "rpm"}
